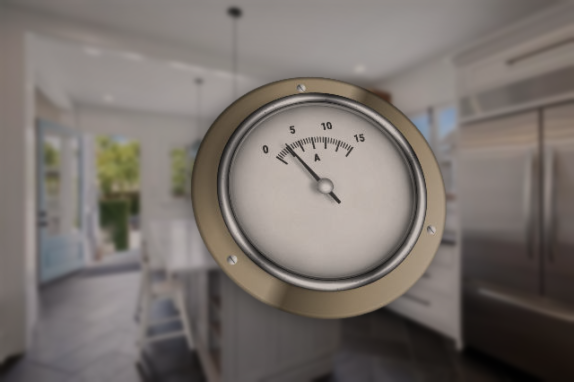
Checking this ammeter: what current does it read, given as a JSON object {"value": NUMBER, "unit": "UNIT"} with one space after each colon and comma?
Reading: {"value": 2.5, "unit": "A"}
